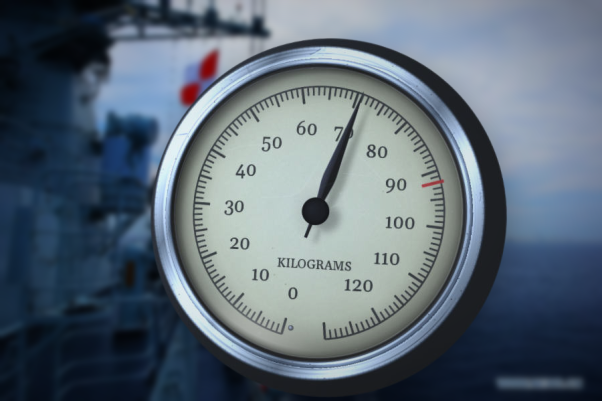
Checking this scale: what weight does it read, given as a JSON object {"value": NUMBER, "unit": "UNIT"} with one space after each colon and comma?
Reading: {"value": 71, "unit": "kg"}
